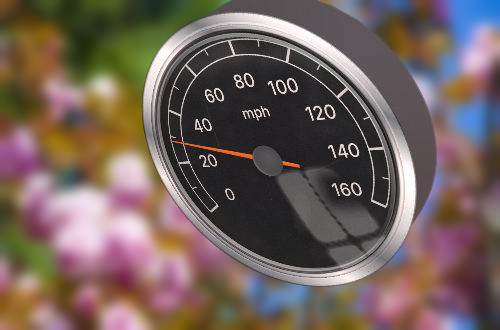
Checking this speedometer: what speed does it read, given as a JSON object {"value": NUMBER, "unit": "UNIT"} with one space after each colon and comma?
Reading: {"value": 30, "unit": "mph"}
